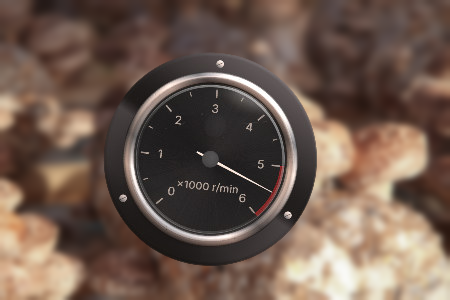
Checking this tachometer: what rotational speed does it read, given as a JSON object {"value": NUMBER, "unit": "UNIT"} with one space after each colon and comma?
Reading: {"value": 5500, "unit": "rpm"}
